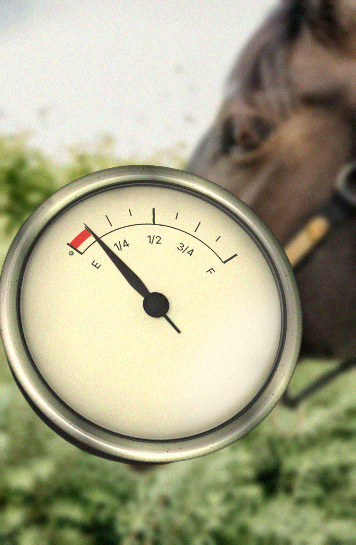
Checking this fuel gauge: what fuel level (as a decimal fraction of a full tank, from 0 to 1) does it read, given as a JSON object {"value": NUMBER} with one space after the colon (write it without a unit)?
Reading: {"value": 0.125}
